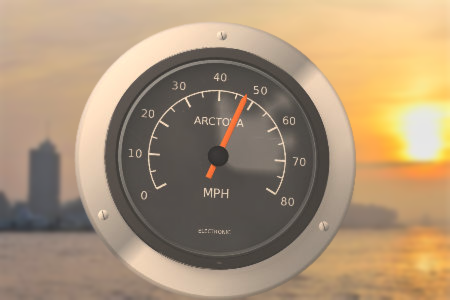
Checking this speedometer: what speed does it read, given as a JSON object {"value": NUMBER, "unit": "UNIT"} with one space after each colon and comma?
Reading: {"value": 47.5, "unit": "mph"}
